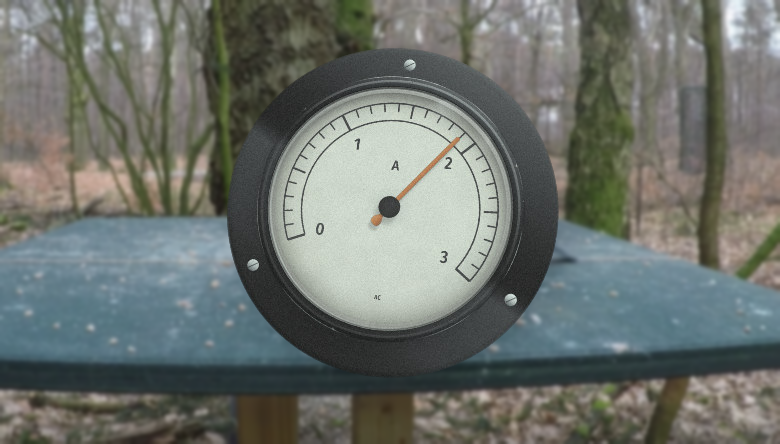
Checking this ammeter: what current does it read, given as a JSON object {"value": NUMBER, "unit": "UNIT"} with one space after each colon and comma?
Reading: {"value": 1.9, "unit": "A"}
